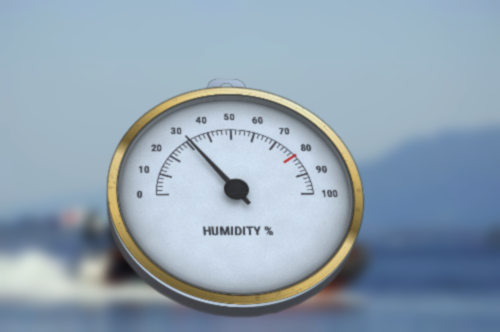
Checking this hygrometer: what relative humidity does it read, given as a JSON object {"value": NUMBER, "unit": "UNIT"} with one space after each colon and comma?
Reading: {"value": 30, "unit": "%"}
